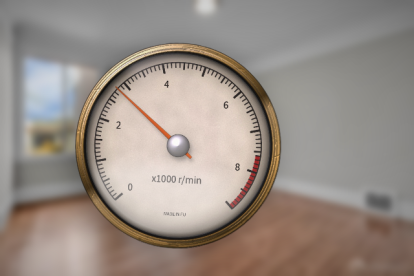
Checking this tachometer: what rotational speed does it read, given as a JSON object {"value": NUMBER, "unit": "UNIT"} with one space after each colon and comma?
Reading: {"value": 2800, "unit": "rpm"}
